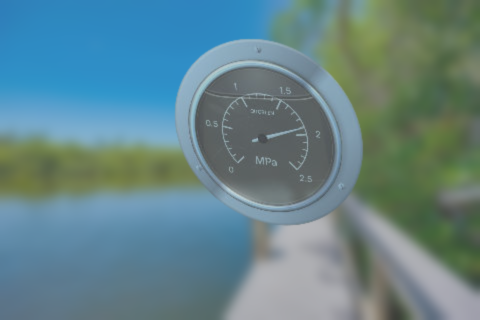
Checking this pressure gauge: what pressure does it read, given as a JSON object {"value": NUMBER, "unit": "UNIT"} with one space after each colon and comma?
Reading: {"value": 1.9, "unit": "MPa"}
